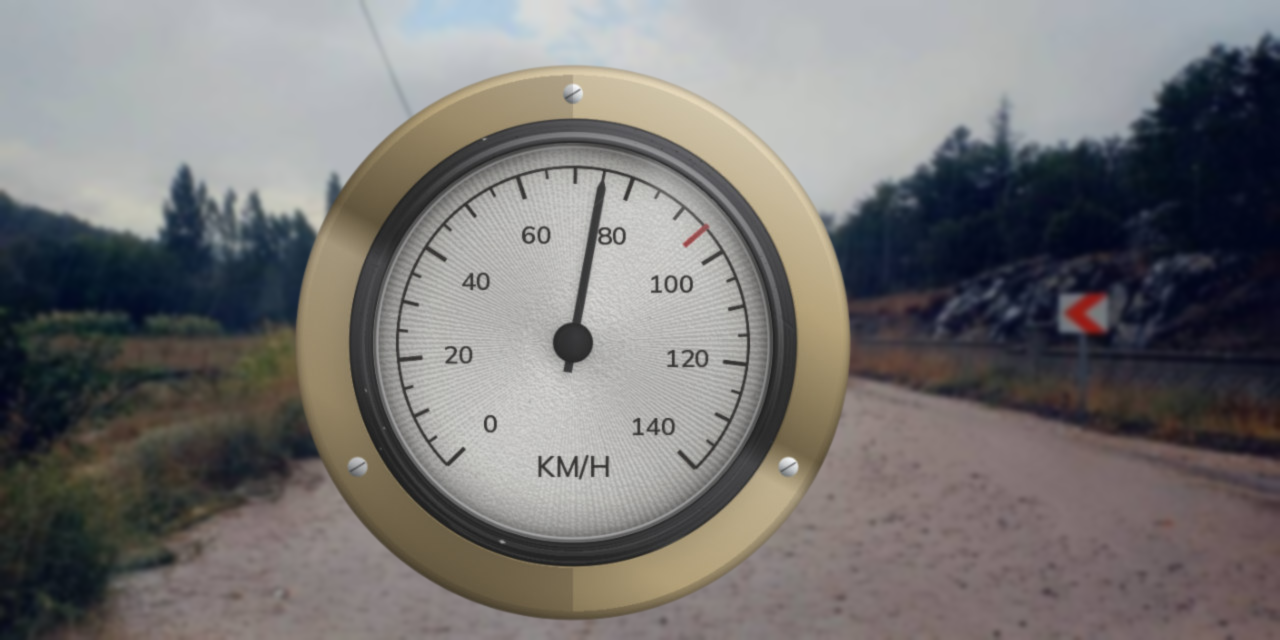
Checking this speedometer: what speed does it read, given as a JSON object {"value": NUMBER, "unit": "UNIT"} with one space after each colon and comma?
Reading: {"value": 75, "unit": "km/h"}
